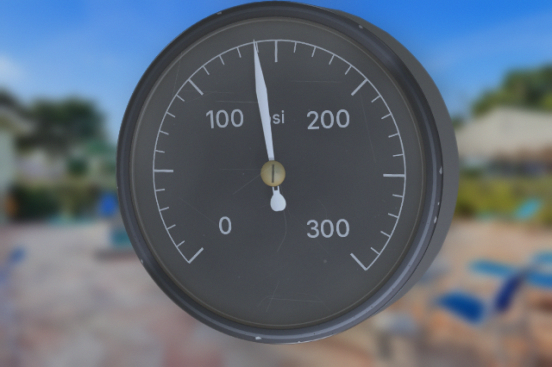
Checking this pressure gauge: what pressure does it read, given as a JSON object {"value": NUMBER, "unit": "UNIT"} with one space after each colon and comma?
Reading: {"value": 140, "unit": "psi"}
